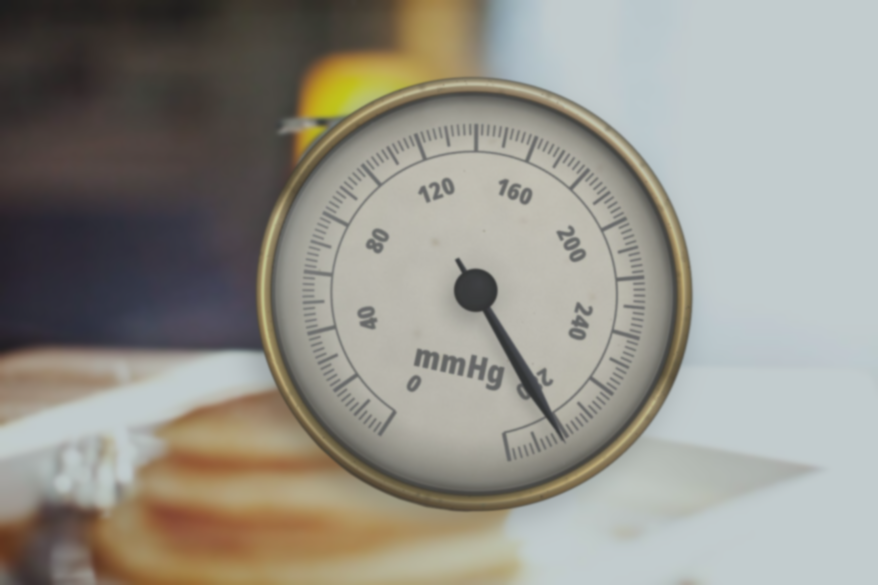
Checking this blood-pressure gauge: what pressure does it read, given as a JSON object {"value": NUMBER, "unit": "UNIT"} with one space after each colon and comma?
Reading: {"value": 282, "unit": "mmHg"}
